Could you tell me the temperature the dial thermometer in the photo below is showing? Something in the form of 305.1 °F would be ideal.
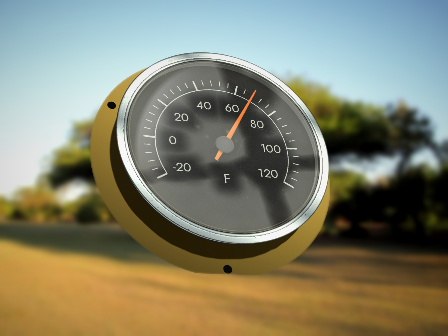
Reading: 68 °F
